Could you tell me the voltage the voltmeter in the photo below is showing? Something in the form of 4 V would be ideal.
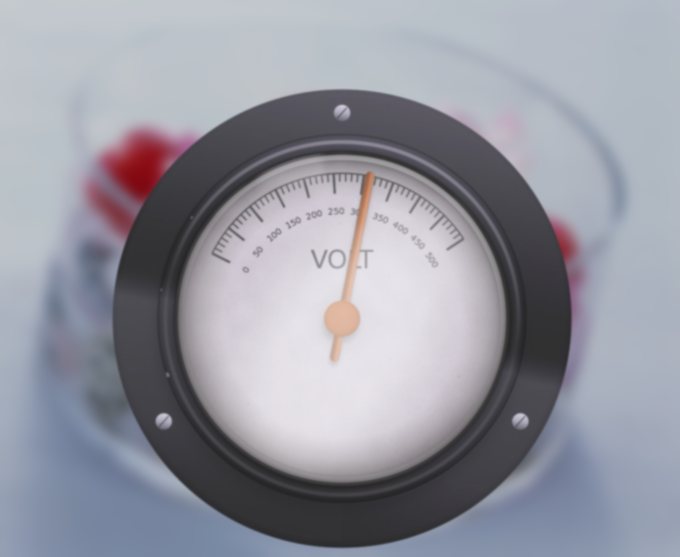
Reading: 310 V
